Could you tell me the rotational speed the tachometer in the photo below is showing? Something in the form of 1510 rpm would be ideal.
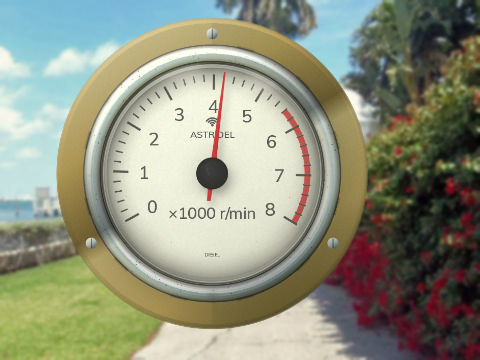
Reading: 4200 rpm
